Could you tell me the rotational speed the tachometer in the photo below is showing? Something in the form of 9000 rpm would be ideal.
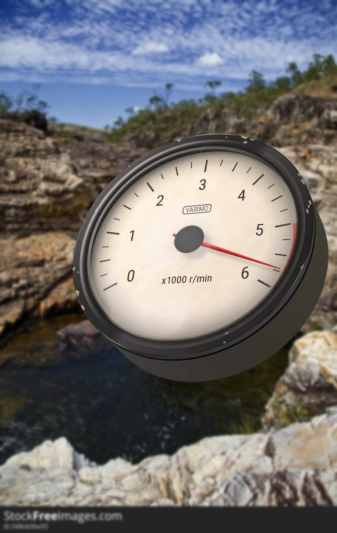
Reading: 5750 rpm
